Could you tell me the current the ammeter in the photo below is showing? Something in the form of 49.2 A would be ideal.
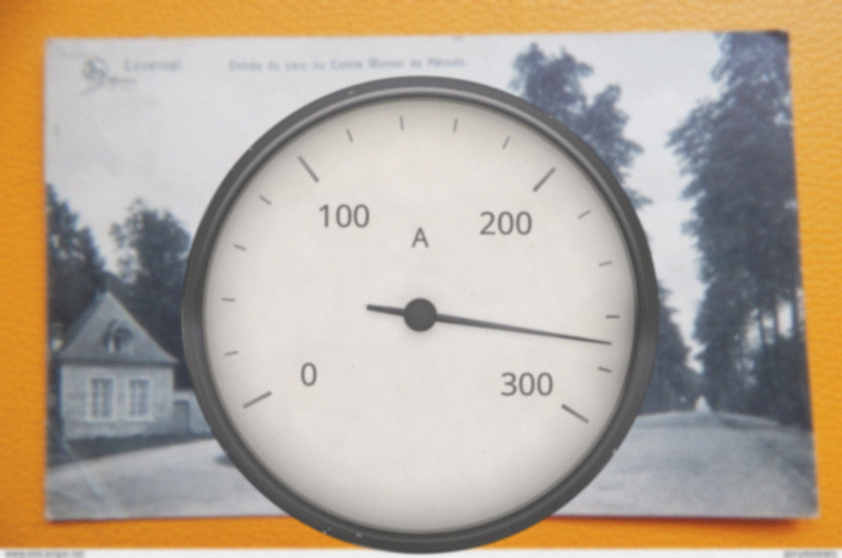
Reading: 270 A
